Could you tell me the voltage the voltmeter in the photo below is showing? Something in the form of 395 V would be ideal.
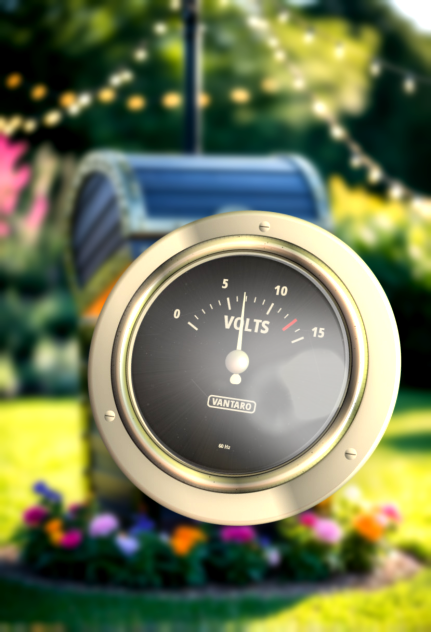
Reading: 7 V
